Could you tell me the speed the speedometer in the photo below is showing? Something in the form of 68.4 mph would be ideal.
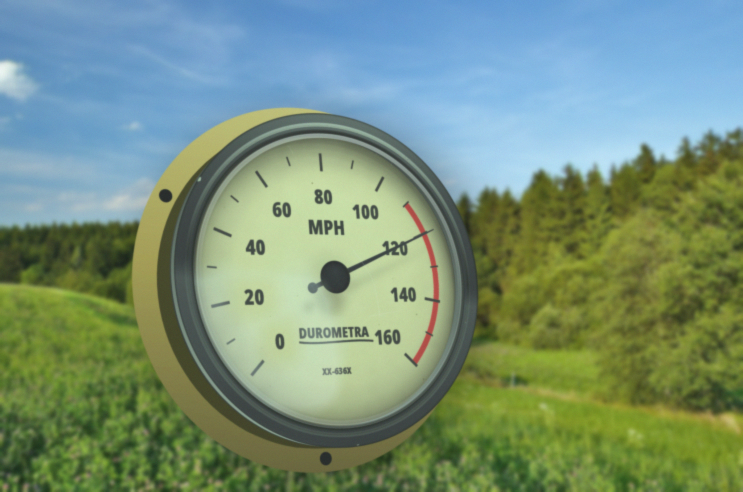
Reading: 120 mph
